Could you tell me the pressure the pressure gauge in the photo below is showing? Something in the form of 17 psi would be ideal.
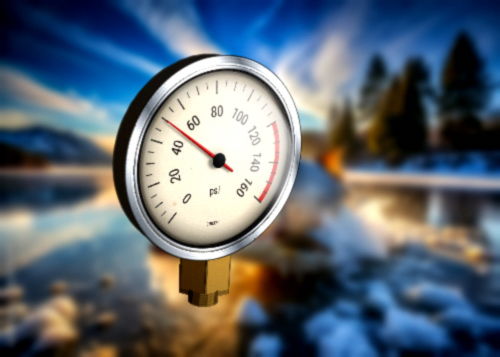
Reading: 50 psi
